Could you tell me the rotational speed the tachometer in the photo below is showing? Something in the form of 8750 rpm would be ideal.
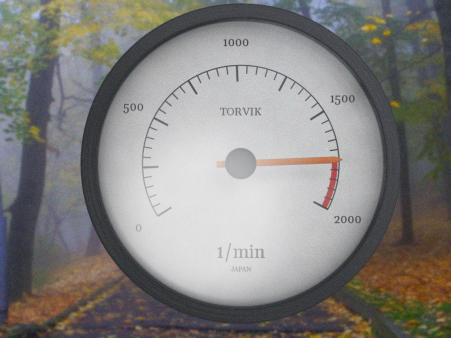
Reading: 1750 rpm
